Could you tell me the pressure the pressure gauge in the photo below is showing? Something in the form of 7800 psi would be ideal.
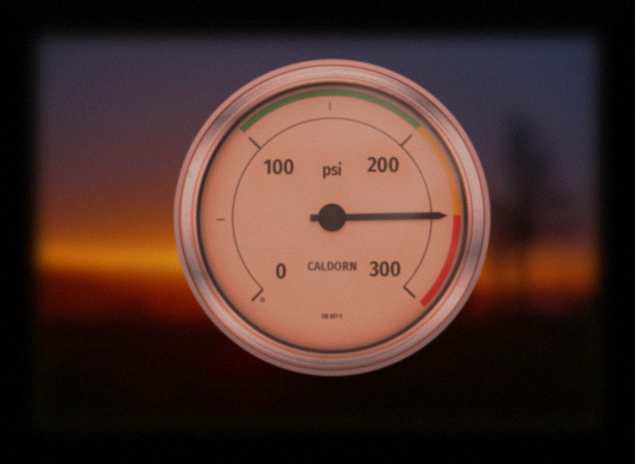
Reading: 250 psi
